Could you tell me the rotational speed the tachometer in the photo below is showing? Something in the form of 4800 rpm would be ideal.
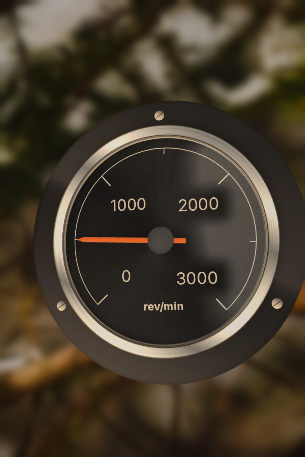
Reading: 500 rpm
